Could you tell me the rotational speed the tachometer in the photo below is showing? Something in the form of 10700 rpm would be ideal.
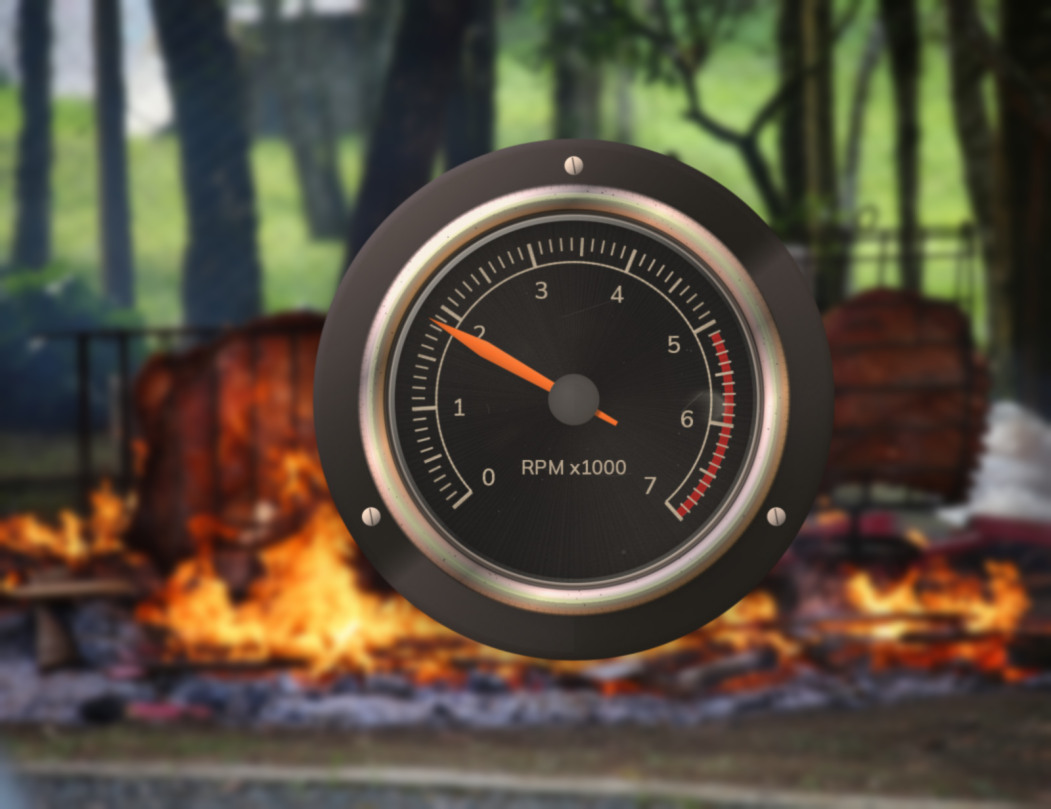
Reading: 1850 rpm
